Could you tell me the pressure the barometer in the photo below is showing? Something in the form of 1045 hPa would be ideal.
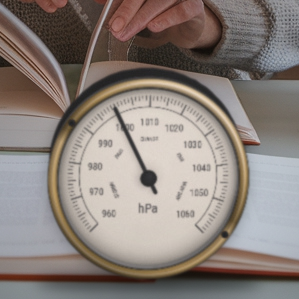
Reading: 1000 hPa
